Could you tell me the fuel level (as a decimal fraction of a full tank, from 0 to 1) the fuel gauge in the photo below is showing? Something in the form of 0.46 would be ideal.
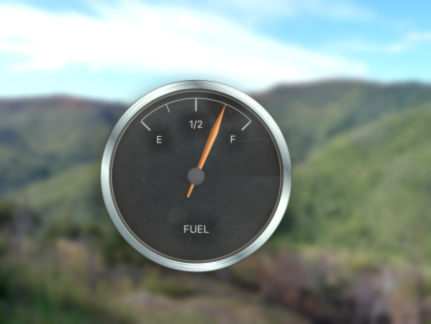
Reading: 0.75
